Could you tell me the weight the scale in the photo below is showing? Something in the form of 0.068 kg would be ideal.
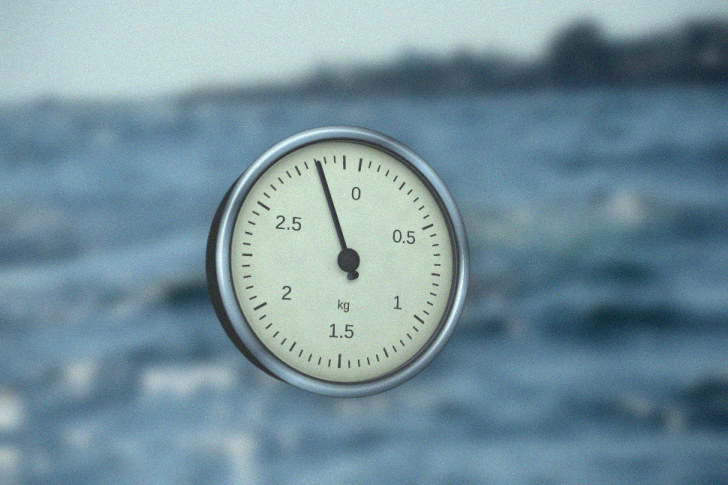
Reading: 2.85 kg
